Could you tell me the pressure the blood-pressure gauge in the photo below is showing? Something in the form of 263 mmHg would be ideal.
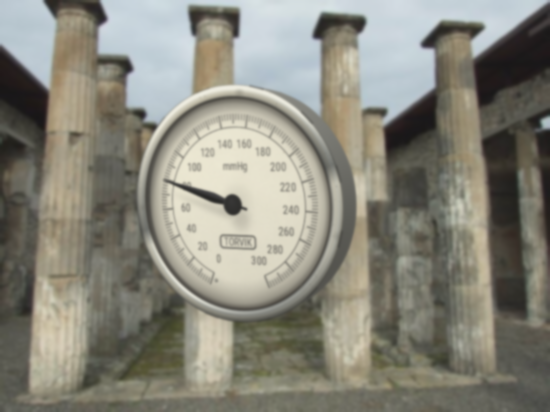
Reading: 80 mmHg
